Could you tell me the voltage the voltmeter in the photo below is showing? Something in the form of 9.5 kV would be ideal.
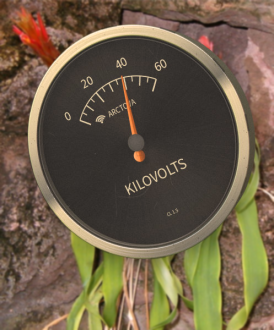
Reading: 40 kV
